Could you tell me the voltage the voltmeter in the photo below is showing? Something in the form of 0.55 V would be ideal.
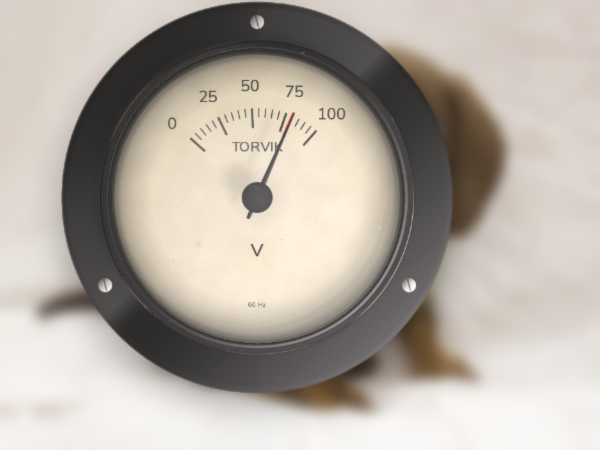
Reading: 80 V
